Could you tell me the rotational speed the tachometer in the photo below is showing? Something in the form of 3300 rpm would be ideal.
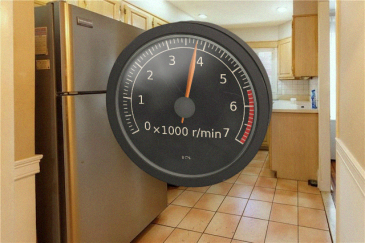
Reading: 3800 rpm
